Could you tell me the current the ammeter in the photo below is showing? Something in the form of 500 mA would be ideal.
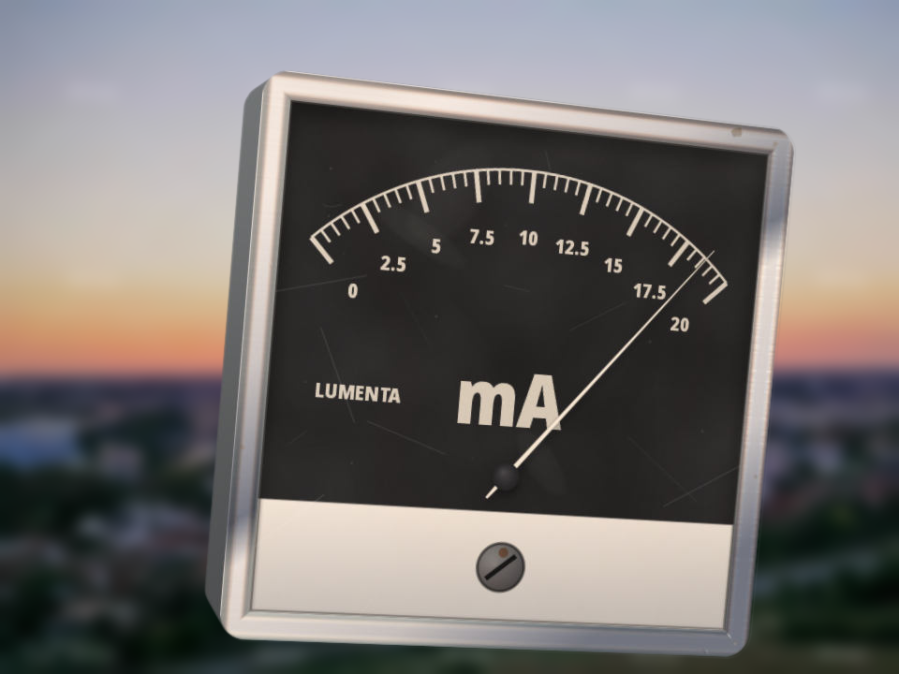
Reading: 18.5 mA
